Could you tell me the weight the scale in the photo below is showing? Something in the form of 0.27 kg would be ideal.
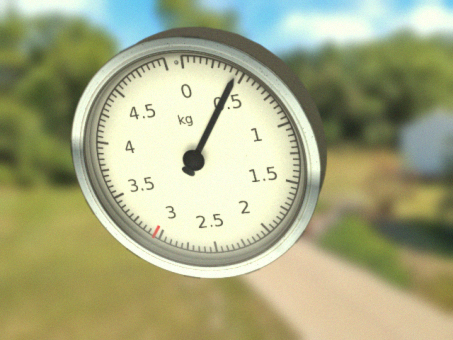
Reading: 0.45 kg
